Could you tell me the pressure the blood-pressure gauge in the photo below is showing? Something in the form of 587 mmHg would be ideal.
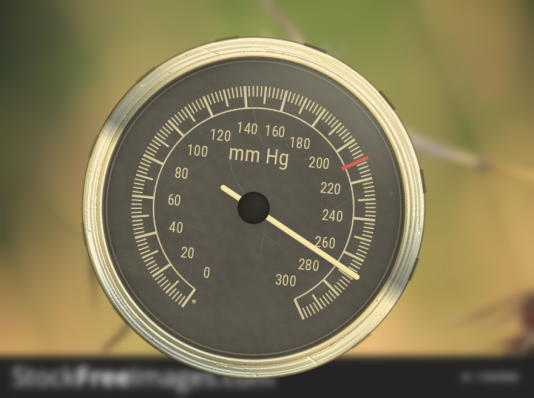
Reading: 268 mmHg
